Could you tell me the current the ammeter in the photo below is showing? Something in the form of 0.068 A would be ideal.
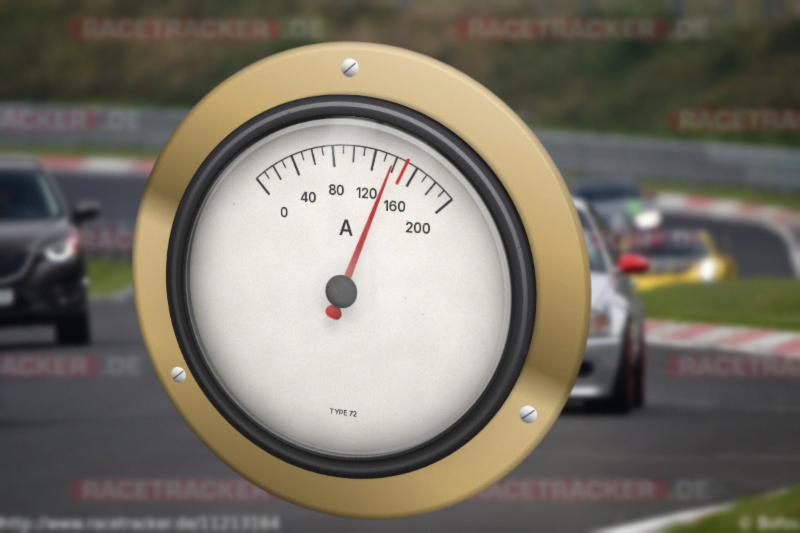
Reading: 140 A
